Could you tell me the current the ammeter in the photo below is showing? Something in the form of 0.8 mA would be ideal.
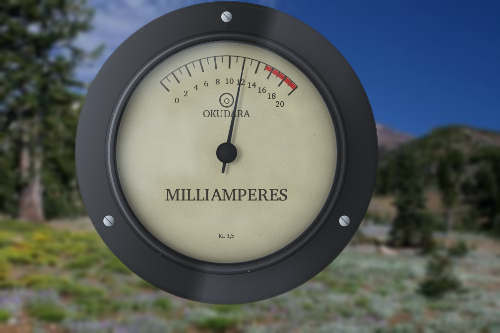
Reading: 12 mA
